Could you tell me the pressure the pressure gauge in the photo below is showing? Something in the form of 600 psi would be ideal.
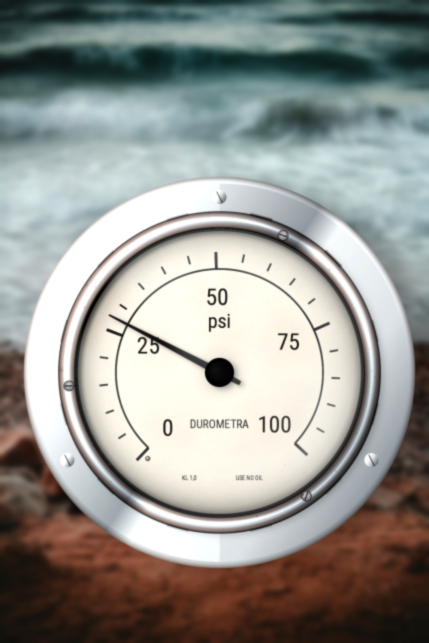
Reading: 27.5 psi
